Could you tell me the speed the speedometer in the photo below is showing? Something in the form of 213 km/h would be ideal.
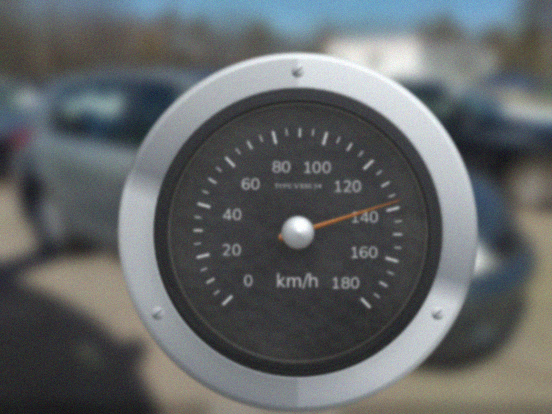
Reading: 137.5 km/h
